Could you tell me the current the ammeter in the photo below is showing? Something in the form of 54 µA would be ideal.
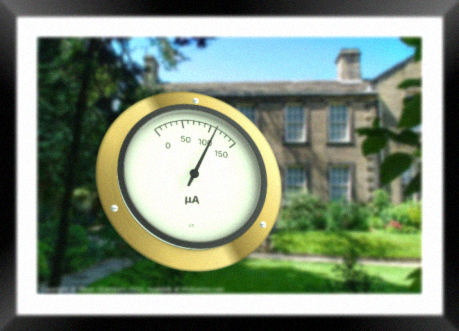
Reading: 110 µA
